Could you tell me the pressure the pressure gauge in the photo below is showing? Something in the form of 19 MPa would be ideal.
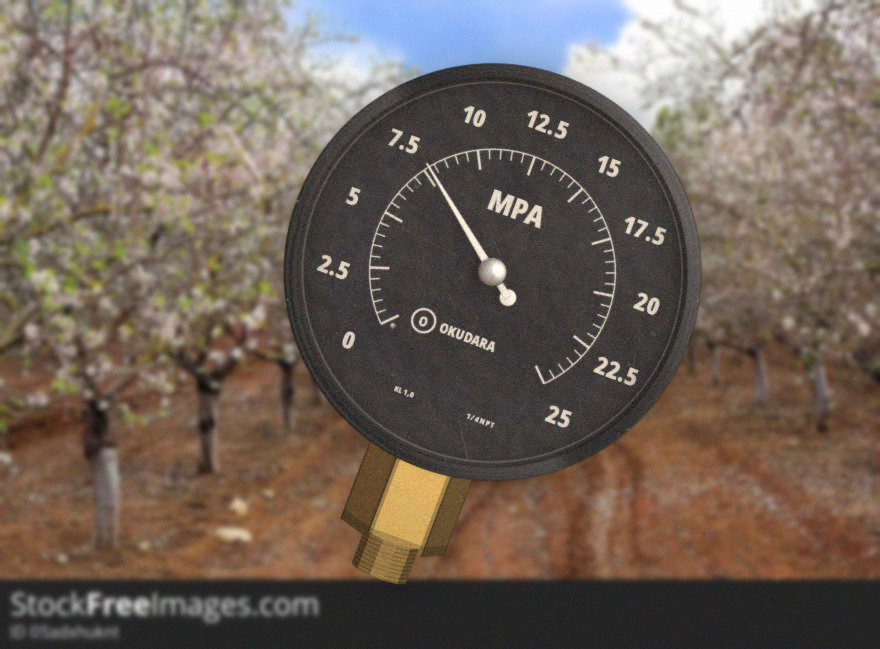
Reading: 7.75 MPa
